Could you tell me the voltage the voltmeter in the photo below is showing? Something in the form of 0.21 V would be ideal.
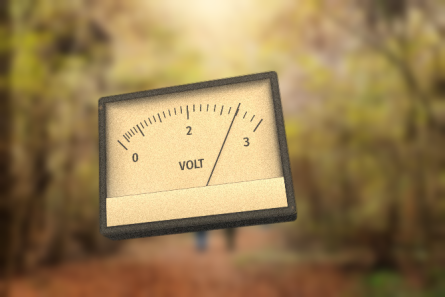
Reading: 2.7 V
